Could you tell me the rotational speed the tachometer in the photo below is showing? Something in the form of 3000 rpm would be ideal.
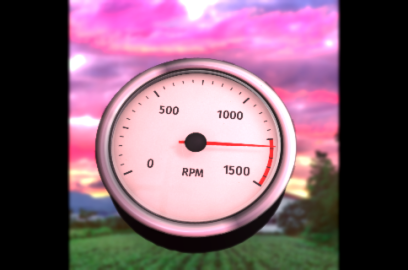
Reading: 1300 rpm
